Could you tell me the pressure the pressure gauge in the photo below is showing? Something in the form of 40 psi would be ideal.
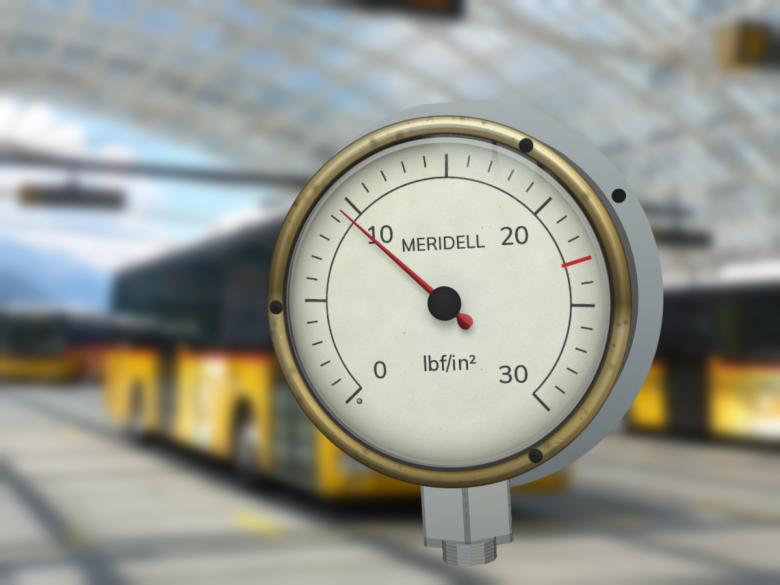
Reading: 9.5 psi
